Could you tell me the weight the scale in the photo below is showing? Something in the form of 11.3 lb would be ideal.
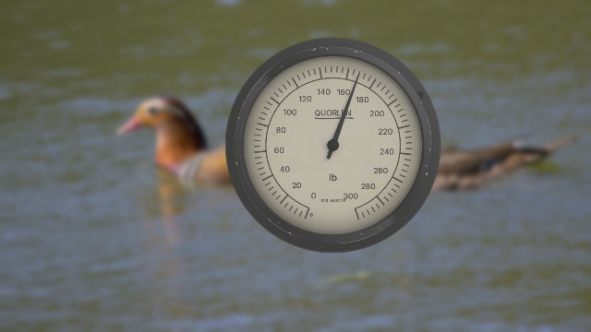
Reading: 168 lb
